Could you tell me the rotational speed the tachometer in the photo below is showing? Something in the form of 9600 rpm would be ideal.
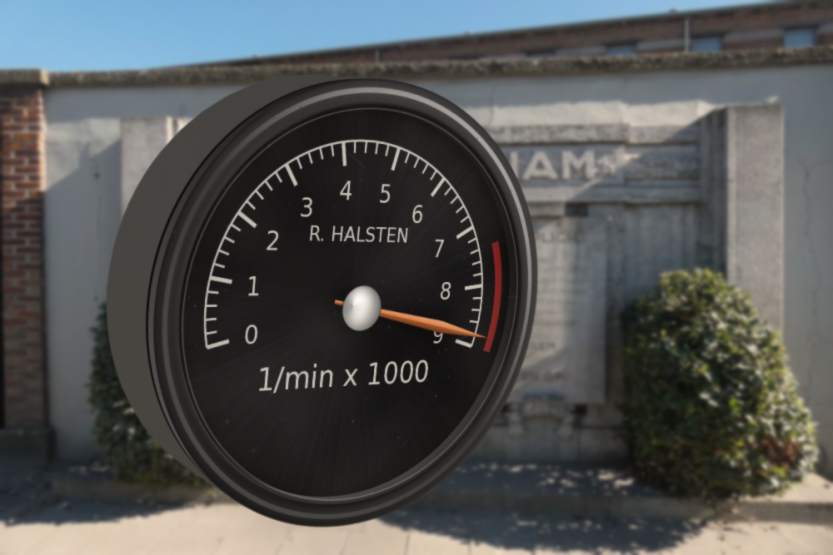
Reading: 8800 rpm
